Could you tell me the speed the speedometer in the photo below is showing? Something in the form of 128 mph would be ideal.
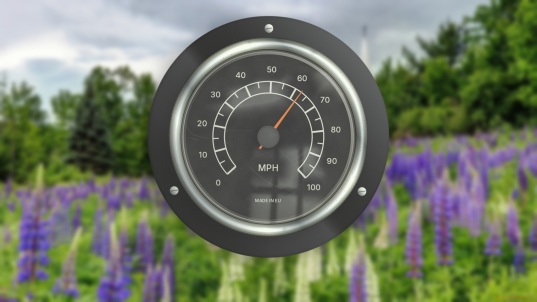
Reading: 62.5 mph
